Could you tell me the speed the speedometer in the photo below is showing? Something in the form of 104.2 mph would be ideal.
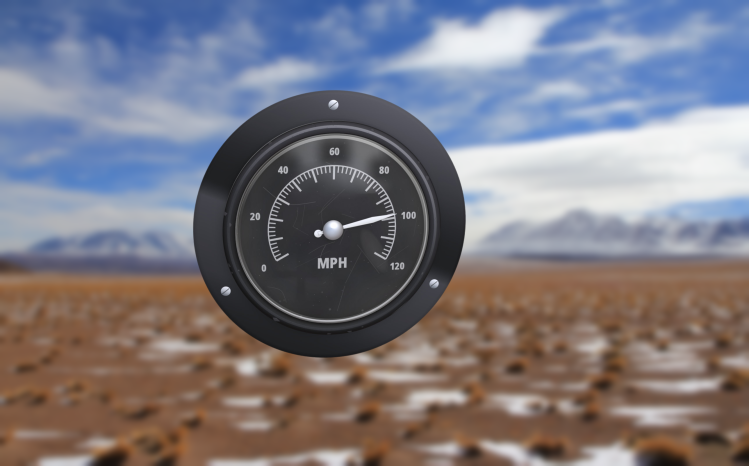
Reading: 98 mph
